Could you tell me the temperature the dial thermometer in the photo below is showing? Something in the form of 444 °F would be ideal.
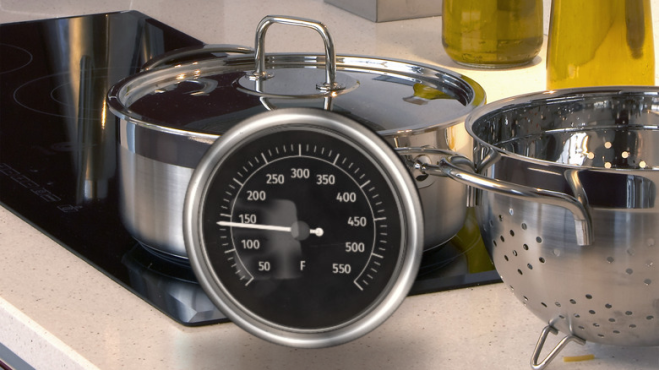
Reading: 140 °F
